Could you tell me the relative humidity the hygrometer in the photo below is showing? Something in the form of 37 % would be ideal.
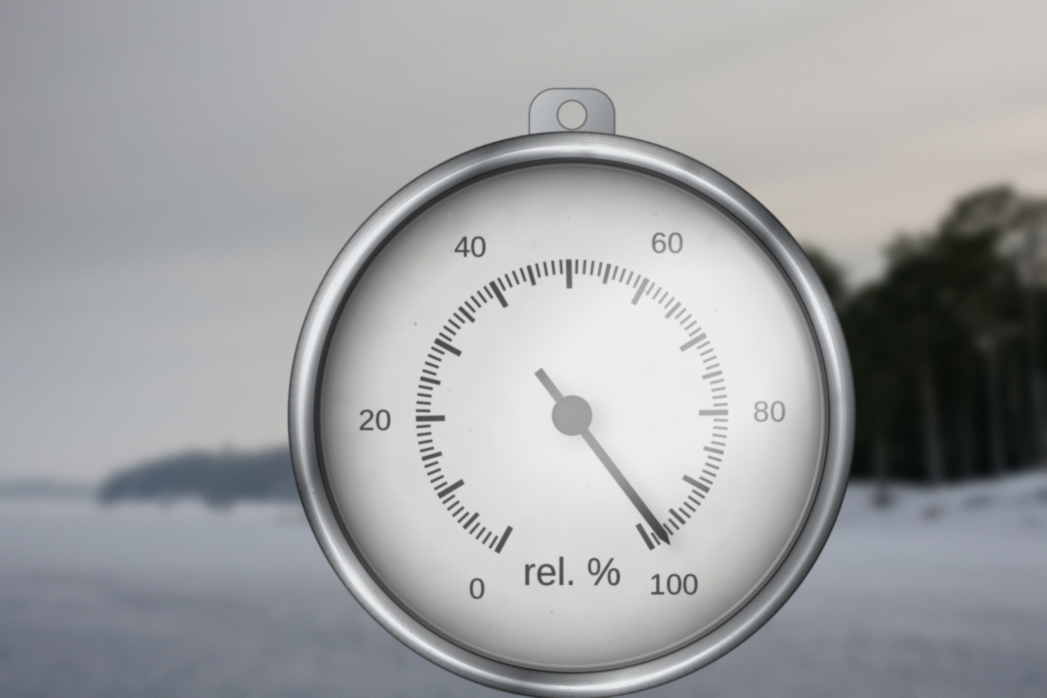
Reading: 98 %
